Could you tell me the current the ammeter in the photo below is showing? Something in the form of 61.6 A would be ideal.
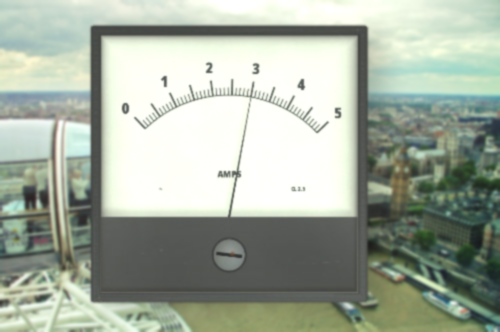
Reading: 3 A
